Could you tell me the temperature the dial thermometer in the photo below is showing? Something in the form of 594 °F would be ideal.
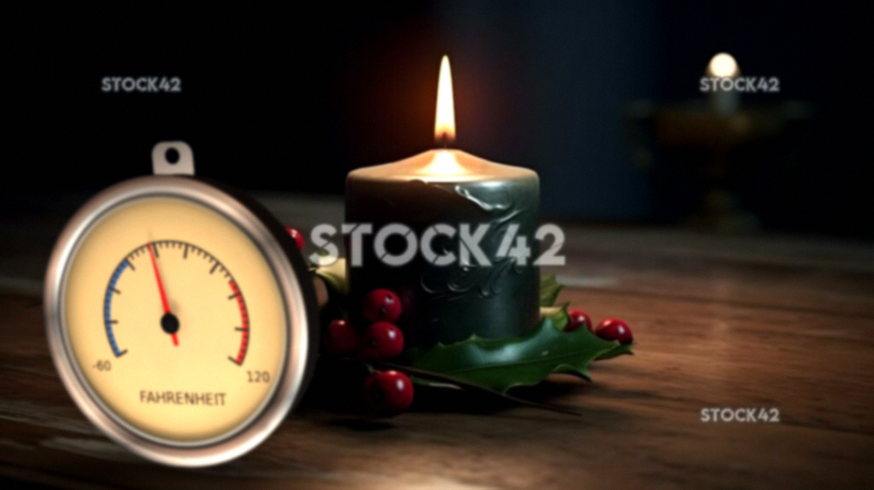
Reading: 20 °F
